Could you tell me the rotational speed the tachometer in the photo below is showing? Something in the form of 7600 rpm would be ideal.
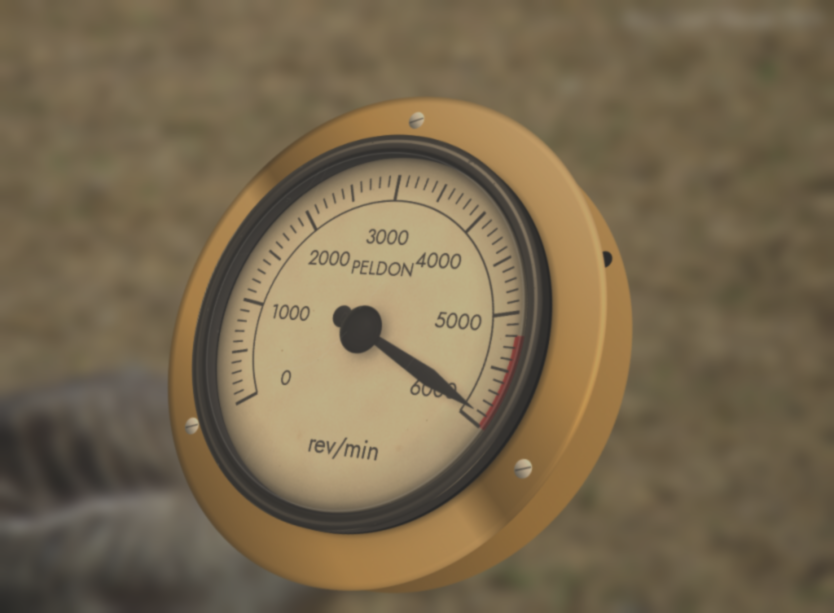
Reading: 5900 rpm
